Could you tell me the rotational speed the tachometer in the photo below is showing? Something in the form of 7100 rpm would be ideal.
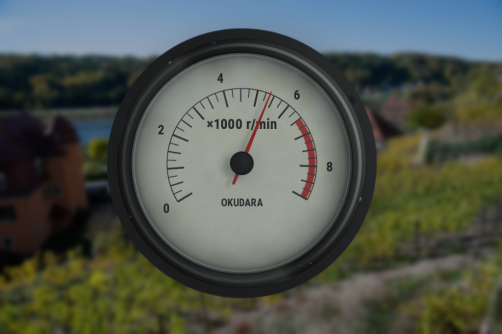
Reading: 5375 rpm
